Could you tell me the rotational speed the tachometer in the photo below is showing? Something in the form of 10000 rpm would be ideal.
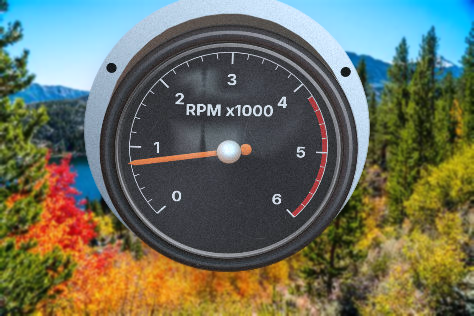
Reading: 800 rpm
